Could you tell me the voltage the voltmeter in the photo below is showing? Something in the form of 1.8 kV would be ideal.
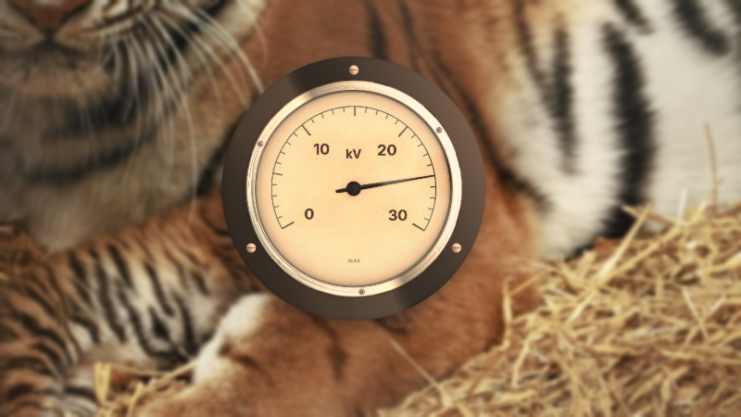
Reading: 25 kV
